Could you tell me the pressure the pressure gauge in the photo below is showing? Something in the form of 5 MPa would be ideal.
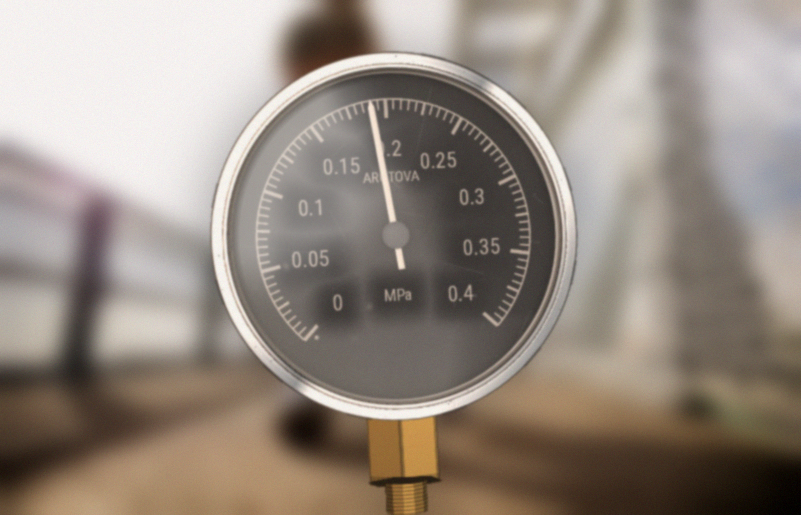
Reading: 0.19 MPa
